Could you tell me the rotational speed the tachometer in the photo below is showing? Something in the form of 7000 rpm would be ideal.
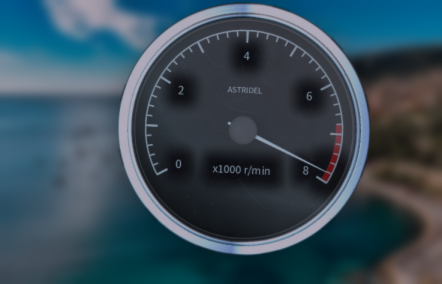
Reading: 7800 rpm
